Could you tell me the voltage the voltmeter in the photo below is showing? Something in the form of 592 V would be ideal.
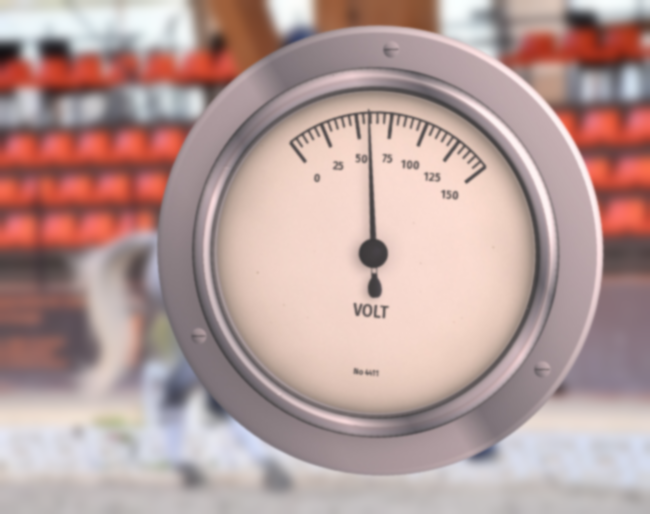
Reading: 60 V
